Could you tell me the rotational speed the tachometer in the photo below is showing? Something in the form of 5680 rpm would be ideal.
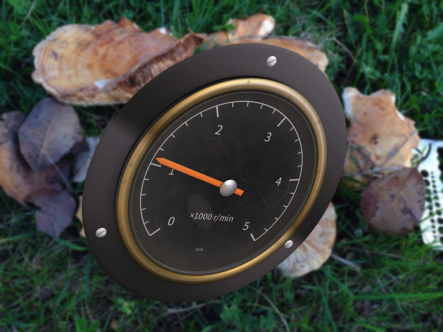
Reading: 1100 rpm
